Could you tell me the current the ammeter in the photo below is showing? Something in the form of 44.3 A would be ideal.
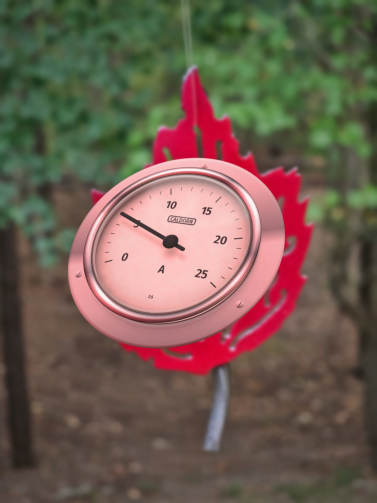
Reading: 5 A
